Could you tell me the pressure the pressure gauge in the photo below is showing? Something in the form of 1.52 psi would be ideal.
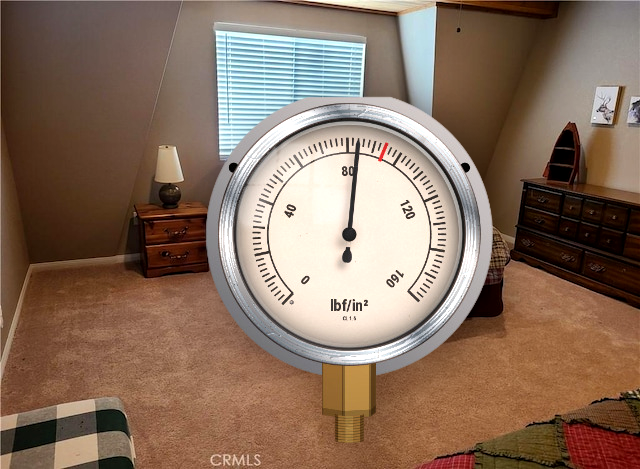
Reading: 84 psi
